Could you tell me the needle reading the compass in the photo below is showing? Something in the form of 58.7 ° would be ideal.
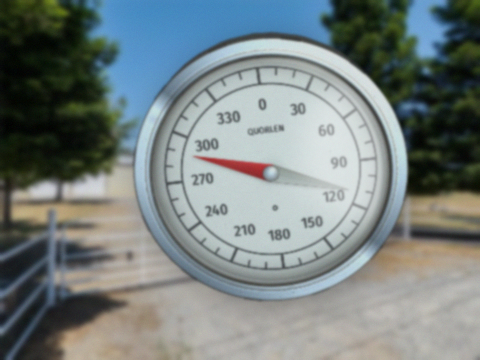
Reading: 290 °
